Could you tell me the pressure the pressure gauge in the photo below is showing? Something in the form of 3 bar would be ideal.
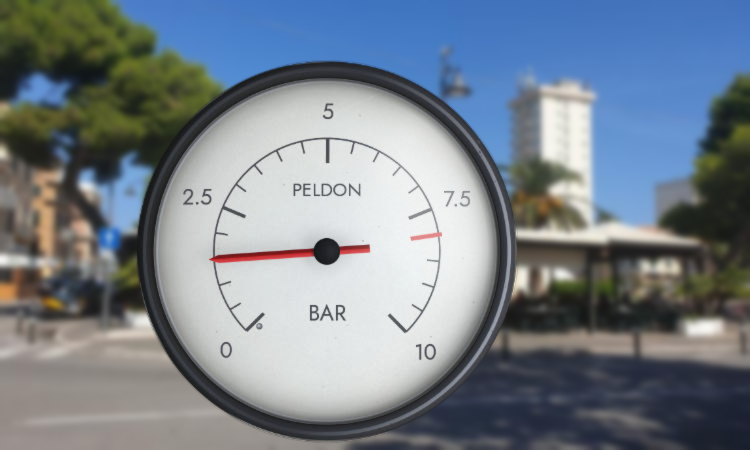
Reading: 1.5 bar
